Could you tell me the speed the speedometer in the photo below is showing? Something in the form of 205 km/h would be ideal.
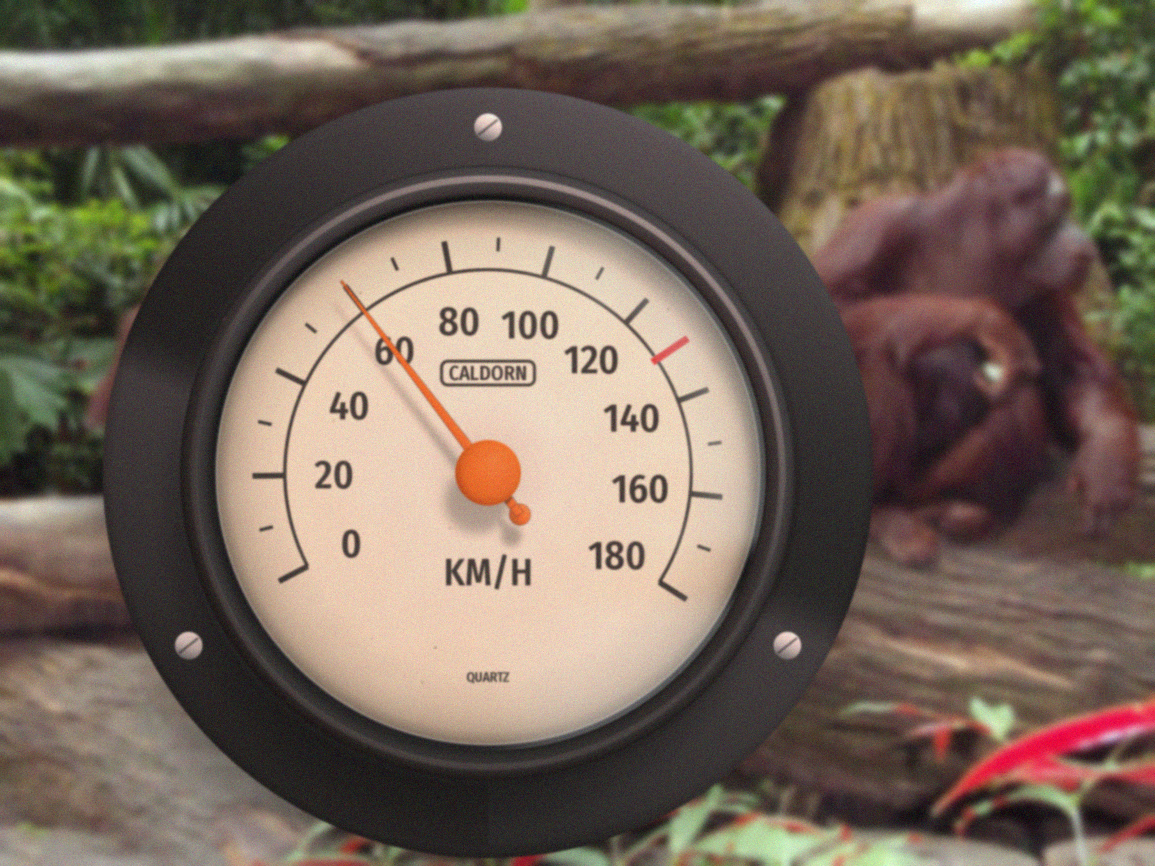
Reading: 60 km/h
